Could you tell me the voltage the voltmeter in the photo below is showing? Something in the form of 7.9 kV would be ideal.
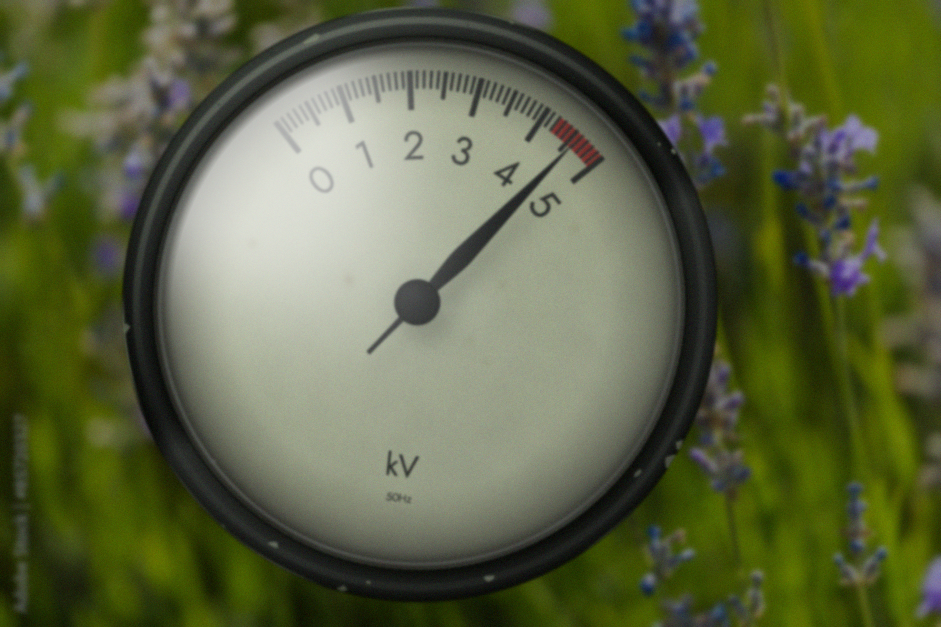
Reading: 4.6 kV
